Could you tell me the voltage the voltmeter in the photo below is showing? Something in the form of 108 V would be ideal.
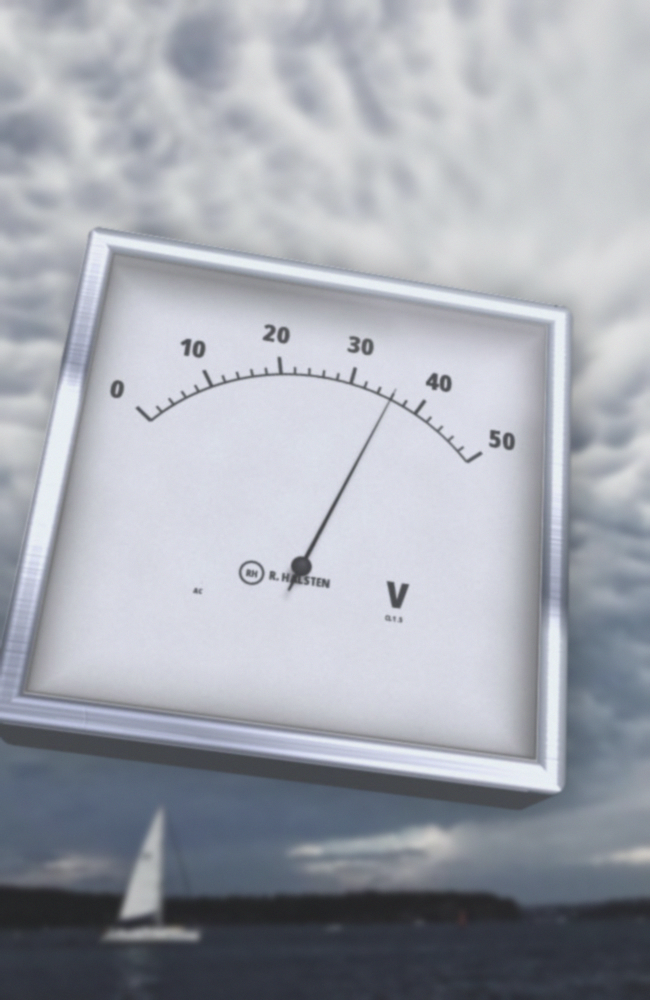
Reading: 36 V
